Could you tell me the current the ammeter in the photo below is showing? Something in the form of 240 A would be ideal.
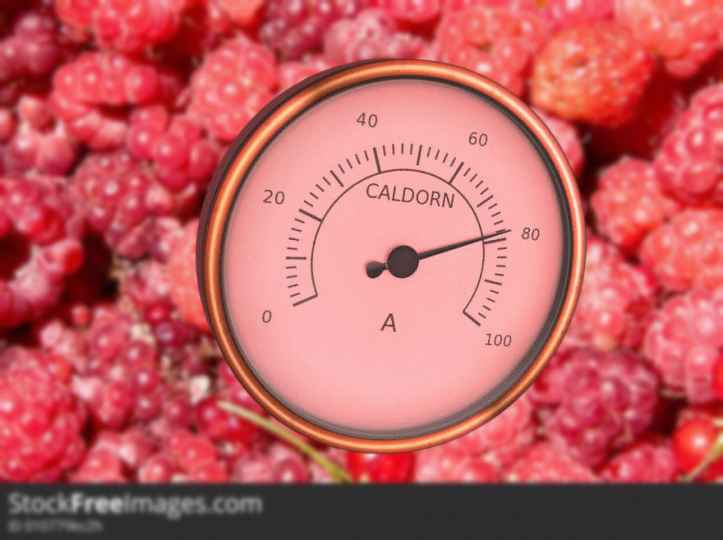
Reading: 78 A
